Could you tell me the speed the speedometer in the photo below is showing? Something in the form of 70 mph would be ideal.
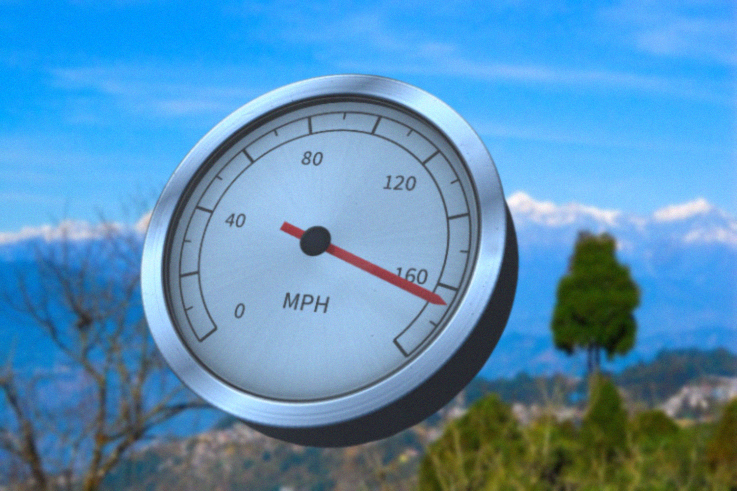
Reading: 165 mph
